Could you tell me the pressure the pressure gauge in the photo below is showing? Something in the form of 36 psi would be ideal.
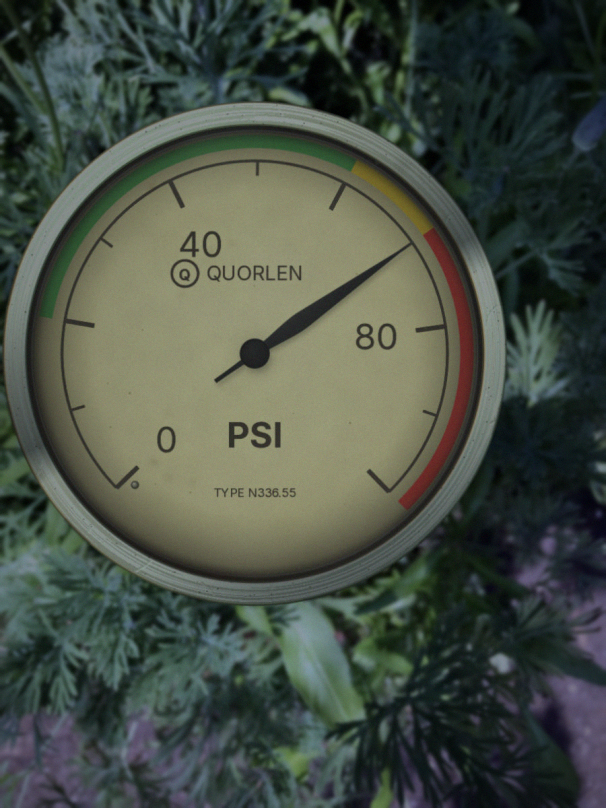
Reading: 70 psi
